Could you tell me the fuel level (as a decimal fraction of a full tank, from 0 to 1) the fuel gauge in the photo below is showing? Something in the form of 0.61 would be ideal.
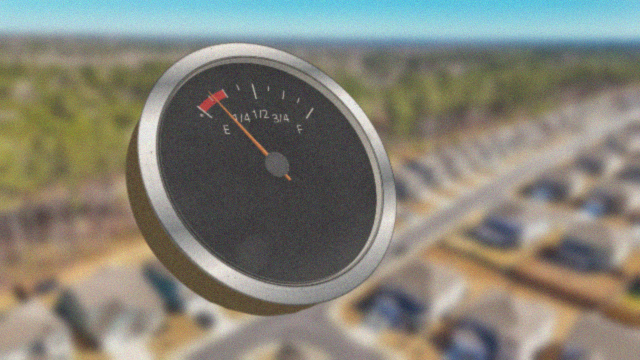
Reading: 0.125
